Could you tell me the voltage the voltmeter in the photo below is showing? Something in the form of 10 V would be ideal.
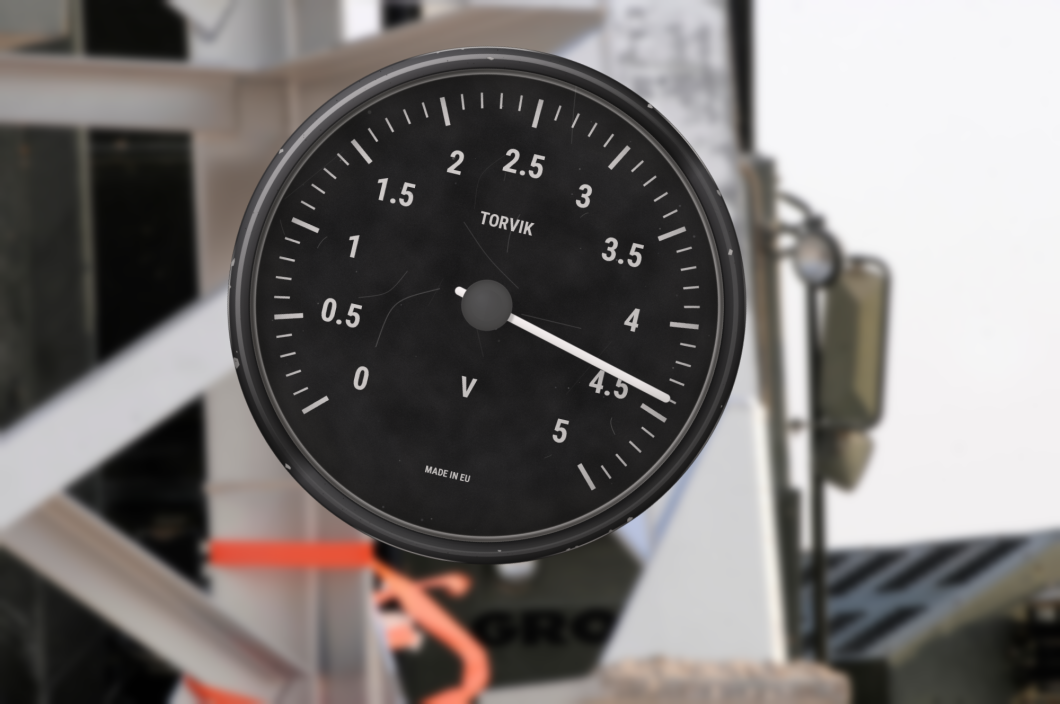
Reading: 4.4 V
